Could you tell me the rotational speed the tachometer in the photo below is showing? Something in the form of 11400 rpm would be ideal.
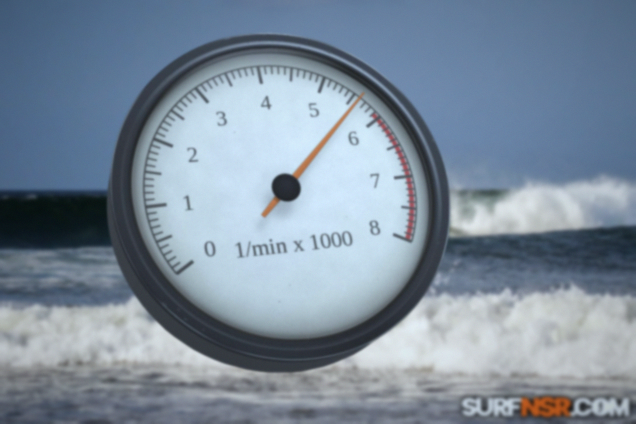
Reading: 5600 rpm
